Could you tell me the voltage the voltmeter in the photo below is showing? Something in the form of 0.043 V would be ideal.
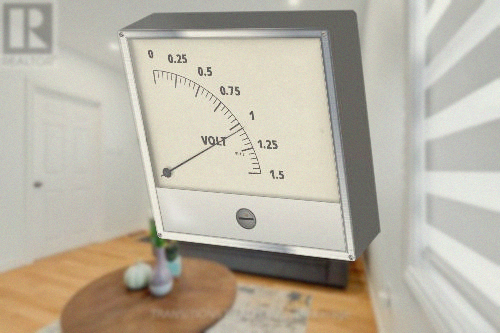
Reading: 1.05 V
